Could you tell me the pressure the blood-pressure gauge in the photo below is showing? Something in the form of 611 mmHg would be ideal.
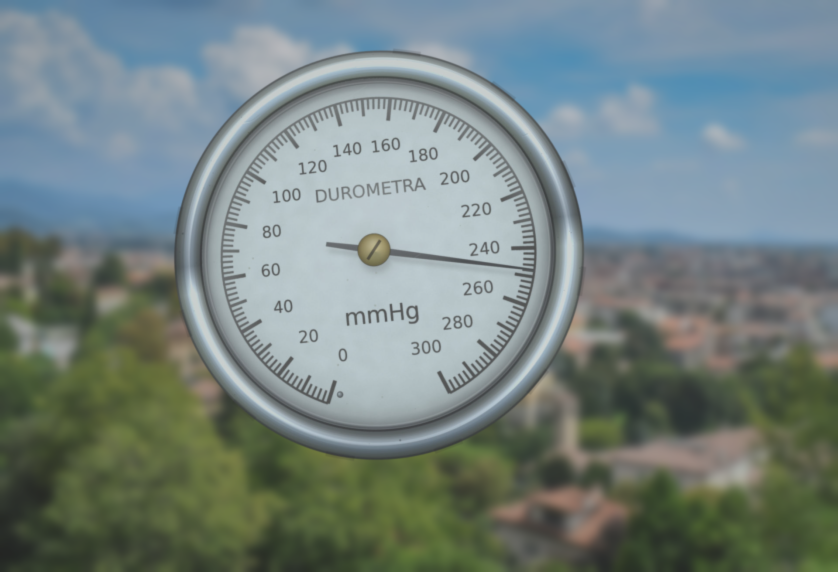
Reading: 248 mmHg
